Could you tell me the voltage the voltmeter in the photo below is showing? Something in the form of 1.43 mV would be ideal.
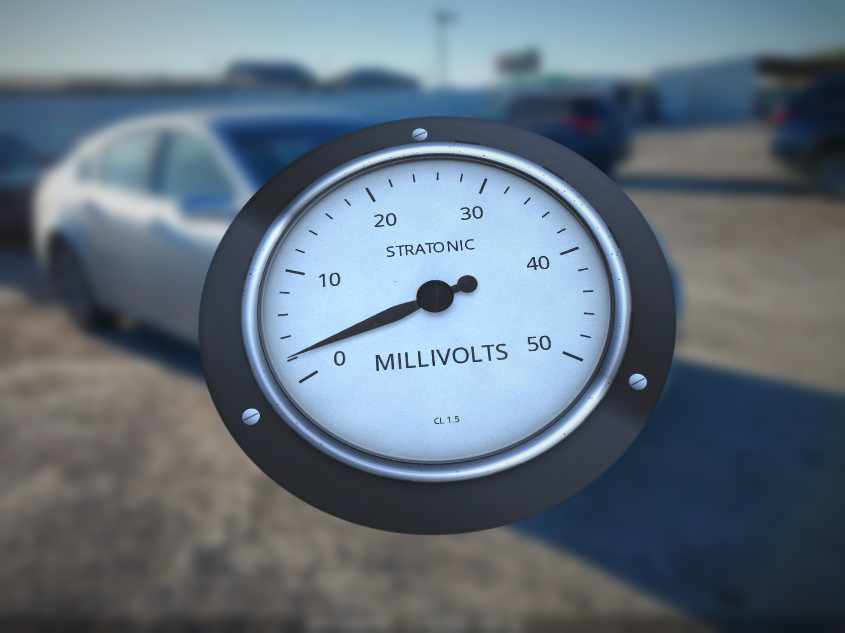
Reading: 2 mV
